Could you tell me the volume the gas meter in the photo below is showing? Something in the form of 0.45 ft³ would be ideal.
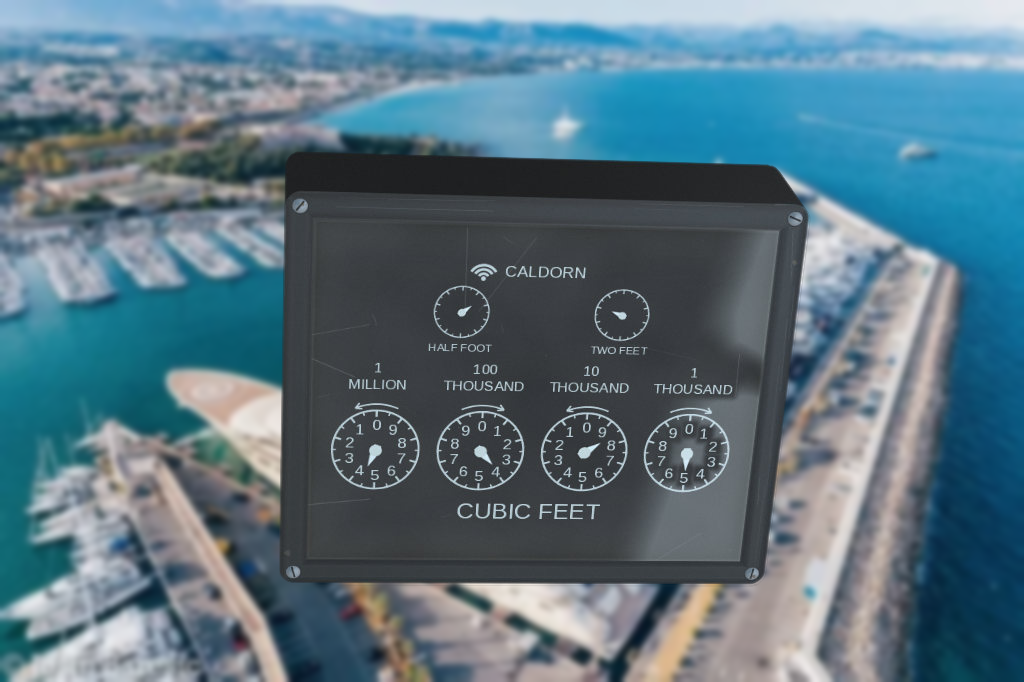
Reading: 438500 ft³
